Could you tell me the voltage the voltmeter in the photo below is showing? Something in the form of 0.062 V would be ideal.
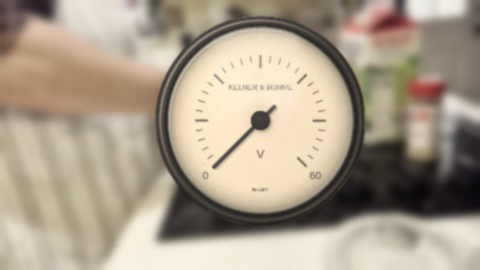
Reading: 0 V
